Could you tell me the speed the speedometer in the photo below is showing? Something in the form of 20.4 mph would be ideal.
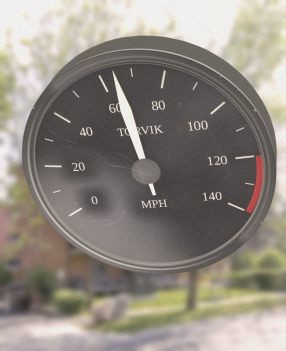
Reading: 65 mph
